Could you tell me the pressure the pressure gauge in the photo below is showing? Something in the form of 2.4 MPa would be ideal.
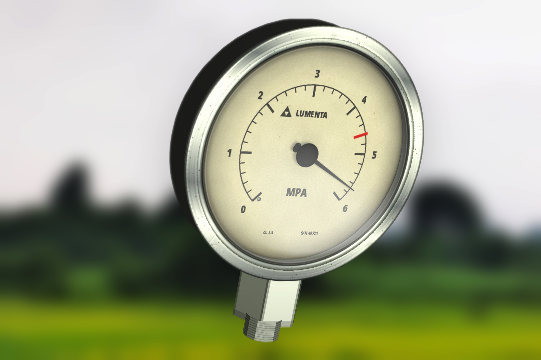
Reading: 5.7 MPa
